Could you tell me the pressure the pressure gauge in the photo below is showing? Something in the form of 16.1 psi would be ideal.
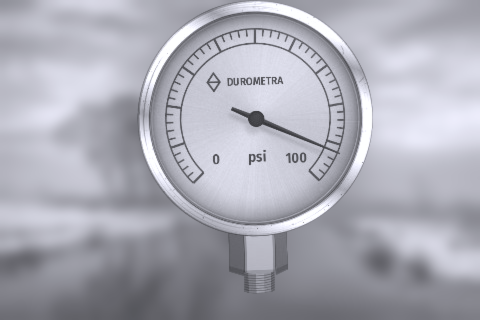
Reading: 92 psi
